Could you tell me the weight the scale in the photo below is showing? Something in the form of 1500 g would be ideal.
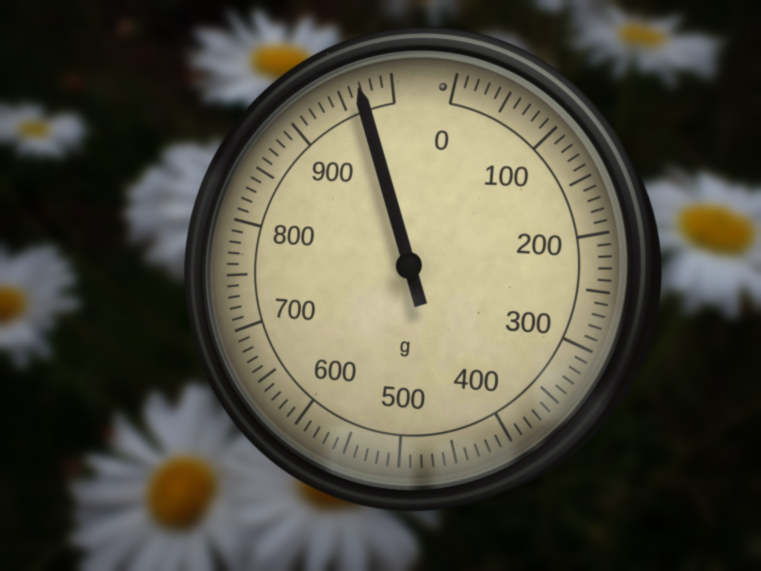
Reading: 970 g
